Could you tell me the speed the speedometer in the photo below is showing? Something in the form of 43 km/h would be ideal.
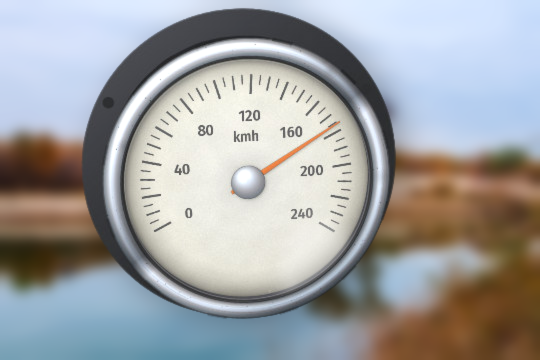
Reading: 175 km/h
